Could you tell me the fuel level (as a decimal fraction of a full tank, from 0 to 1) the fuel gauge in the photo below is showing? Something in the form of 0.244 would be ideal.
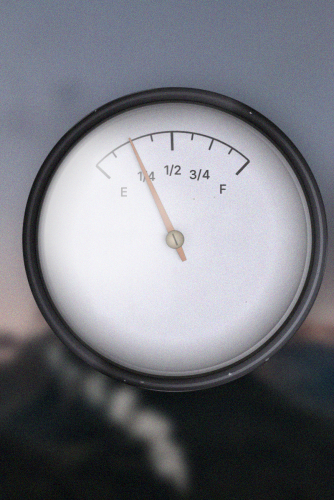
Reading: 0.25
